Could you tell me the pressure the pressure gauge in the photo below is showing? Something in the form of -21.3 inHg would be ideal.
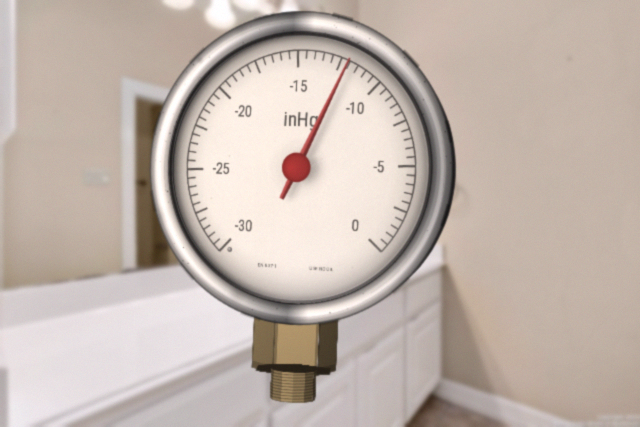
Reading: -12 inHg
